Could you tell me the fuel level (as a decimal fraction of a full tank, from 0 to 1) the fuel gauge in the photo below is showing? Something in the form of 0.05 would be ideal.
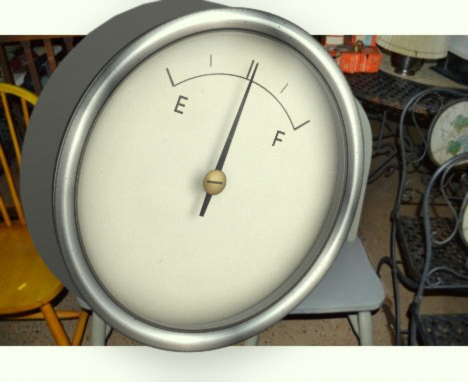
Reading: 0.5
